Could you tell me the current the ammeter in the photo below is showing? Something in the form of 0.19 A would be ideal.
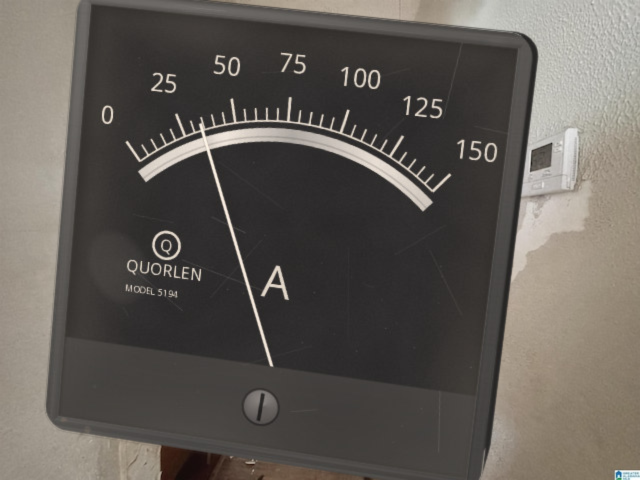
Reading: 35 A
